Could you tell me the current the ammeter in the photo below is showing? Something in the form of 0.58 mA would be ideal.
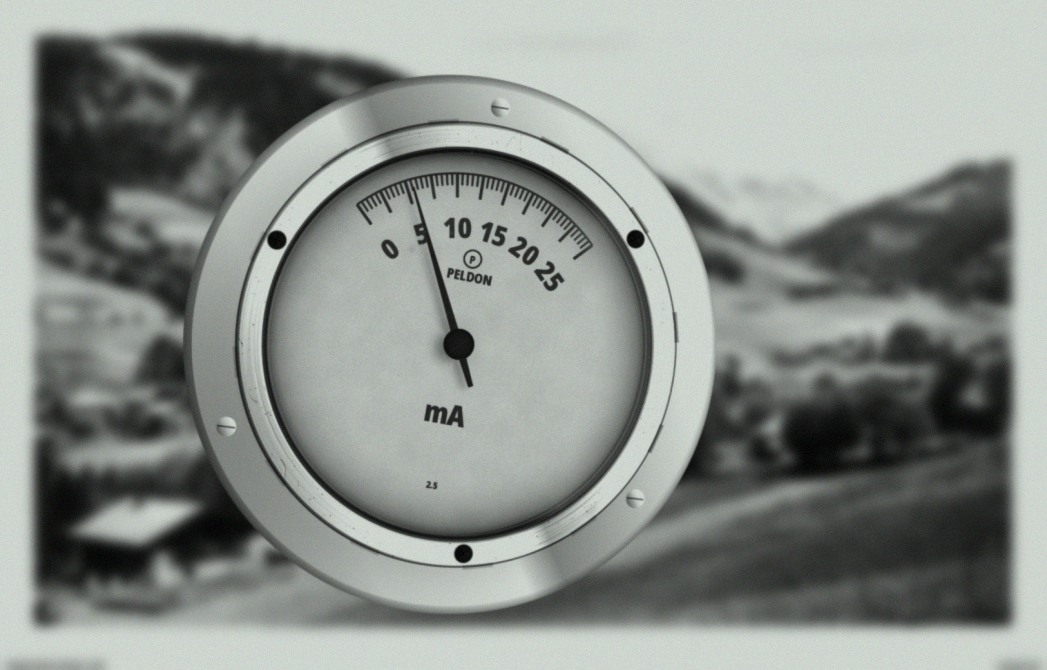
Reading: 5.5 mA
